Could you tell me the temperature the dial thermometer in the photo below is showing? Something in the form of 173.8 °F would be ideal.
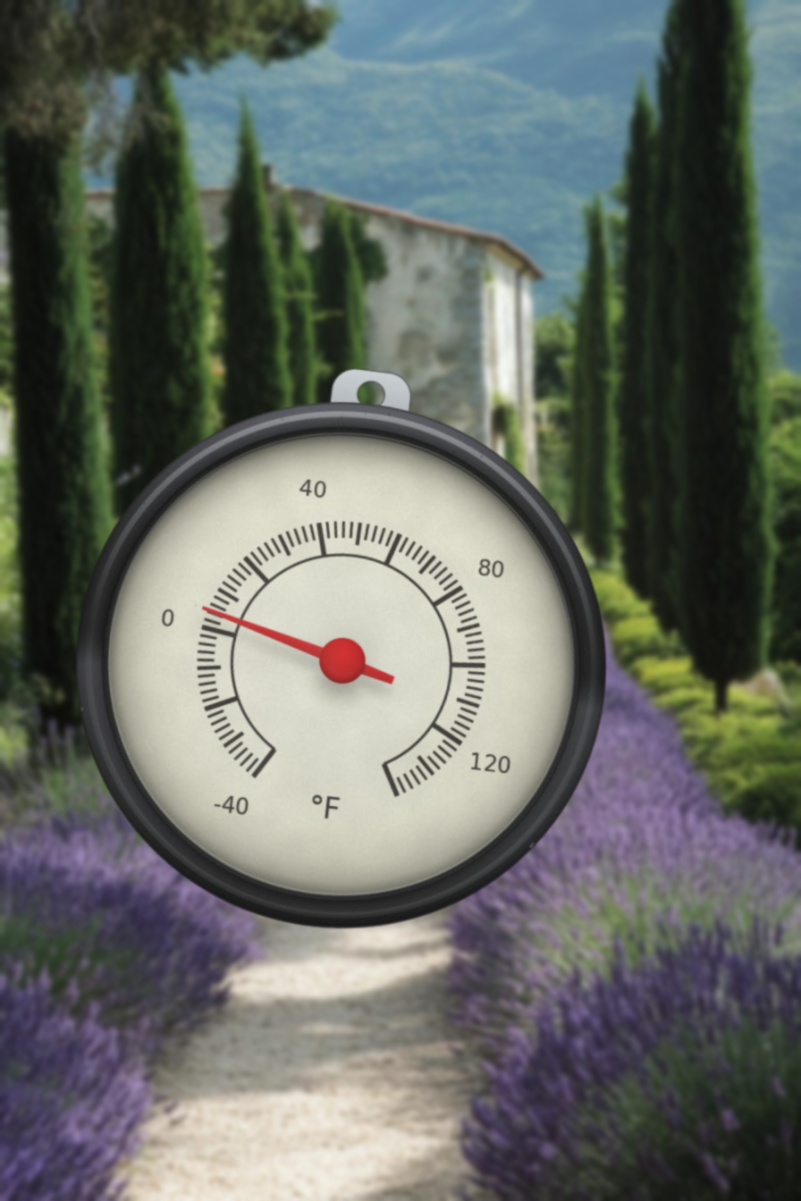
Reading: 4 °F
